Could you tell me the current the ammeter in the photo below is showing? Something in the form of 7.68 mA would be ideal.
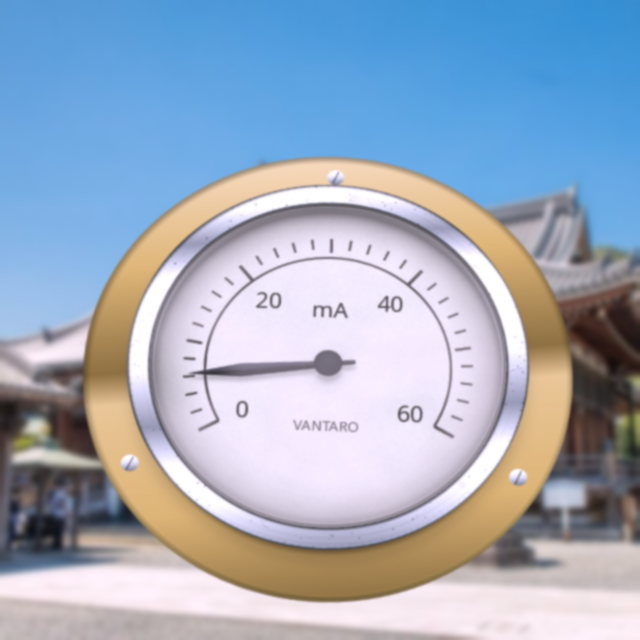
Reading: 6 mA
